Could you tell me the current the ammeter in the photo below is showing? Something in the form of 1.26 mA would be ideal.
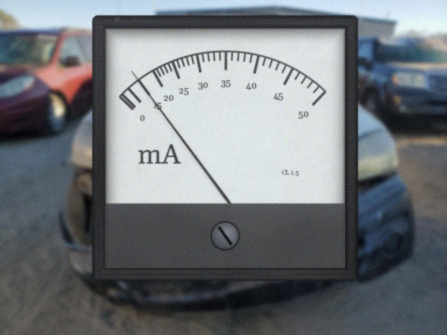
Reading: 15 mA
